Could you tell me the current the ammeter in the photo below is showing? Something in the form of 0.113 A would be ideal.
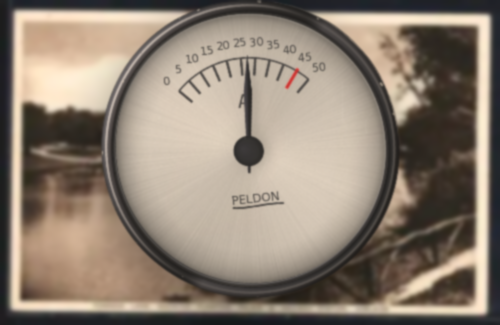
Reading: 27.5 A
